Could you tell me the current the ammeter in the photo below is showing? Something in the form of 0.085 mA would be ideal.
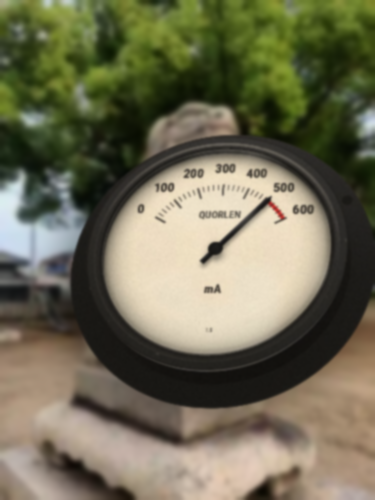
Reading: 500 mA
